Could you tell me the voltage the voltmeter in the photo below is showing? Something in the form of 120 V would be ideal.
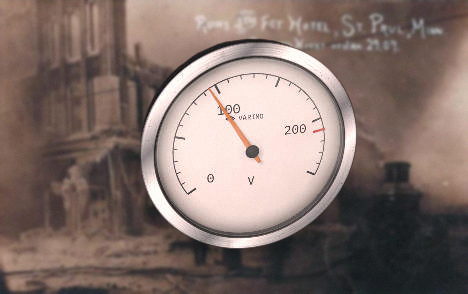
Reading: 95 V
